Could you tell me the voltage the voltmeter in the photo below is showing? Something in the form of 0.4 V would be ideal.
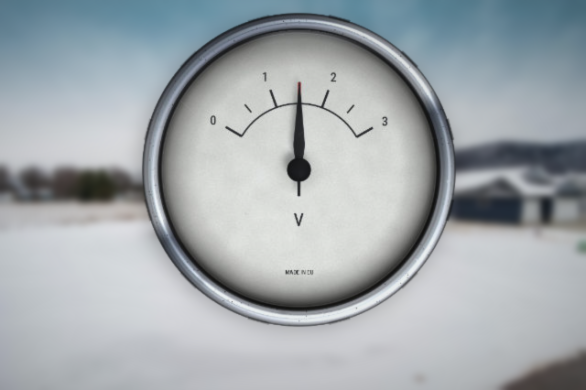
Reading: 1.5 V
